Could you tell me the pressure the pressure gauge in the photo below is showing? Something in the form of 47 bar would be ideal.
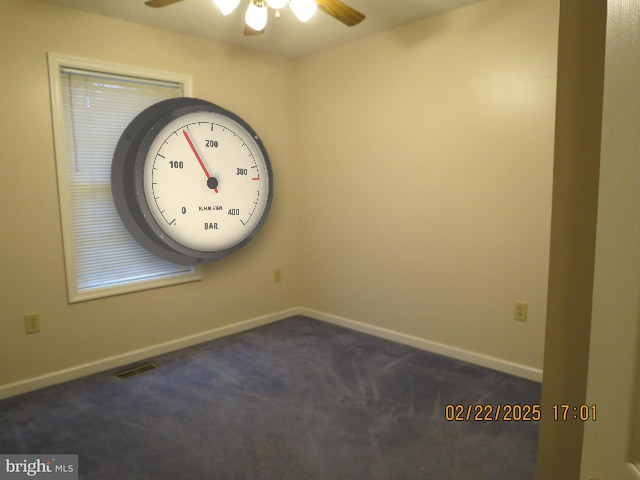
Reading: 150 bar
